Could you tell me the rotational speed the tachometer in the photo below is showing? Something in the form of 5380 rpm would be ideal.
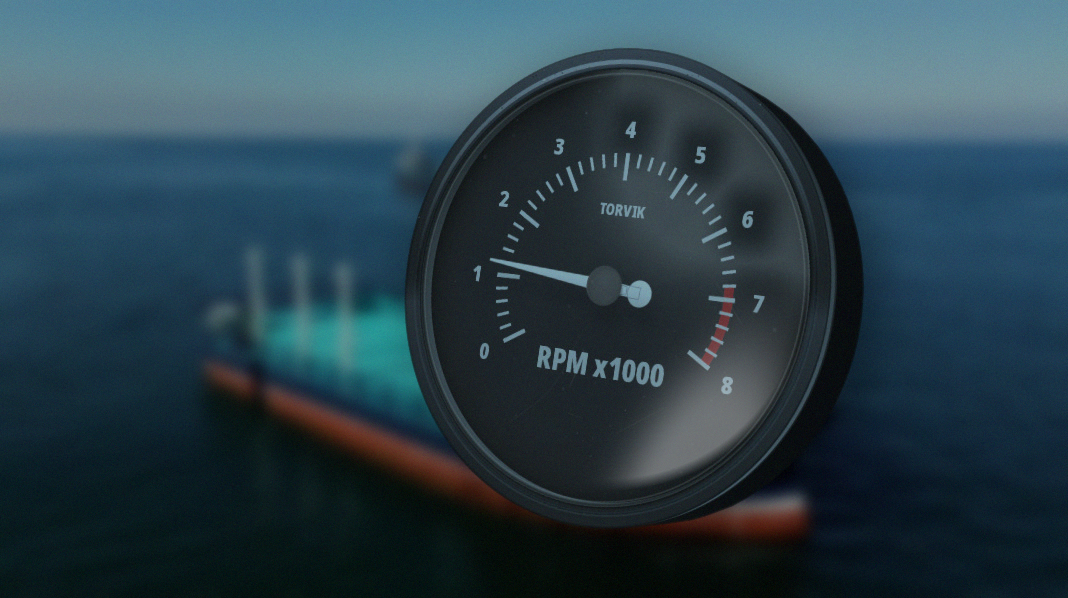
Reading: 1200 rpm
